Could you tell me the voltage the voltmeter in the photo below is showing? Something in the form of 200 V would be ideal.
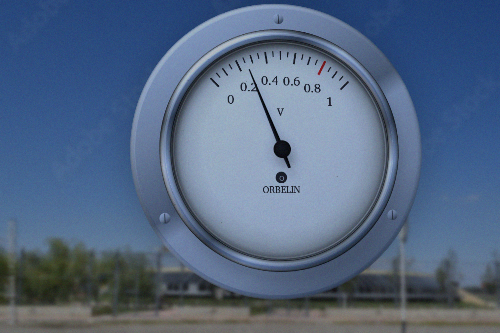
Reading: 0.25 V
